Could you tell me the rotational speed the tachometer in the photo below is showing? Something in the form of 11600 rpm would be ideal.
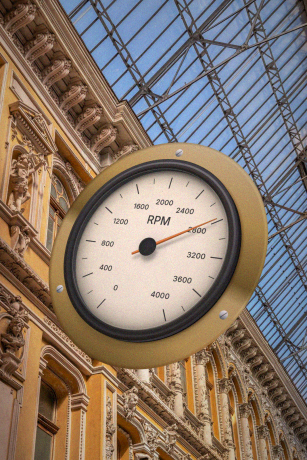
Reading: 2800 rpm
